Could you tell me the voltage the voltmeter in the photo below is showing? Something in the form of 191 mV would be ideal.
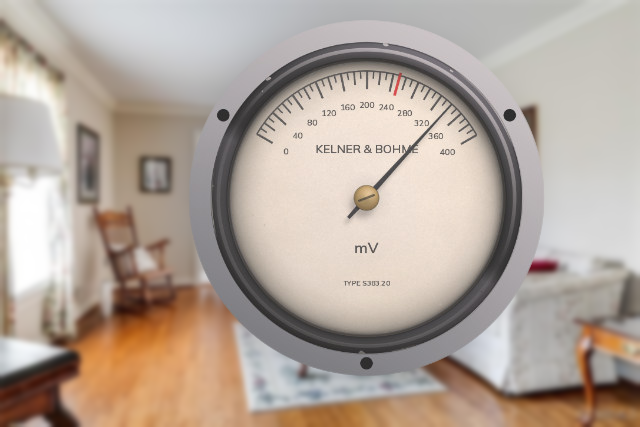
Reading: 340 mV
